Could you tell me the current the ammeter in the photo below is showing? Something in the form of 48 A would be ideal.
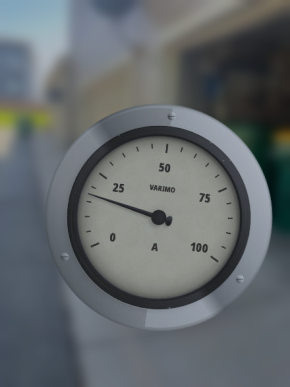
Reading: 17.5 A
